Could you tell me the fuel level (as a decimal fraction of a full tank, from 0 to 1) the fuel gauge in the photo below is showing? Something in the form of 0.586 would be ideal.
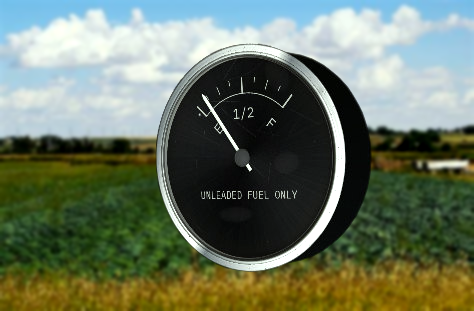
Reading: 0.125
